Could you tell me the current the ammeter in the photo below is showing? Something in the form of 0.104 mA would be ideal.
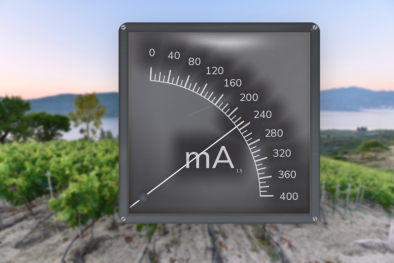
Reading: 230 mA
